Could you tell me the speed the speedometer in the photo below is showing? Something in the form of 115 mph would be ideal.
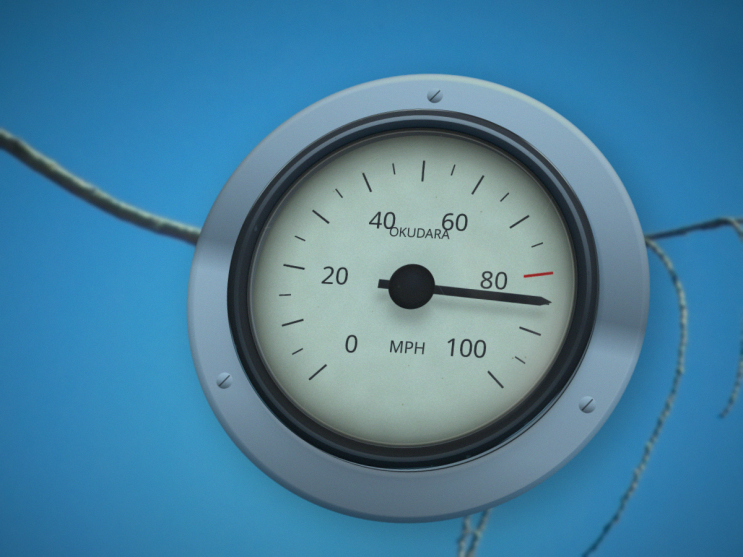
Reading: 85 mph
